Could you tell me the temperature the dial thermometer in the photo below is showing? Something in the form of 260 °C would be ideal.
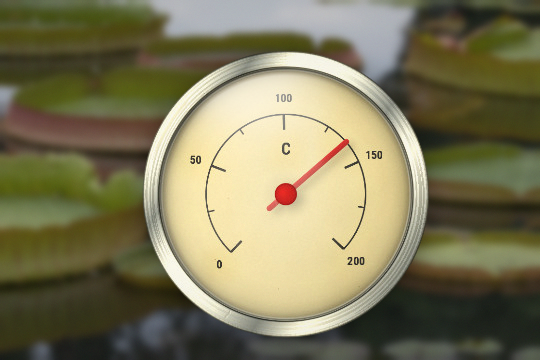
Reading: 137.5 °C
